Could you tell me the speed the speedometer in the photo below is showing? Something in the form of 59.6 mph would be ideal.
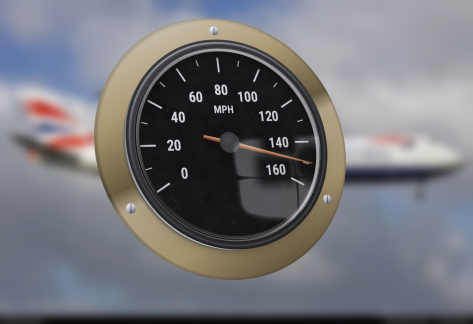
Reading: 150 mph
